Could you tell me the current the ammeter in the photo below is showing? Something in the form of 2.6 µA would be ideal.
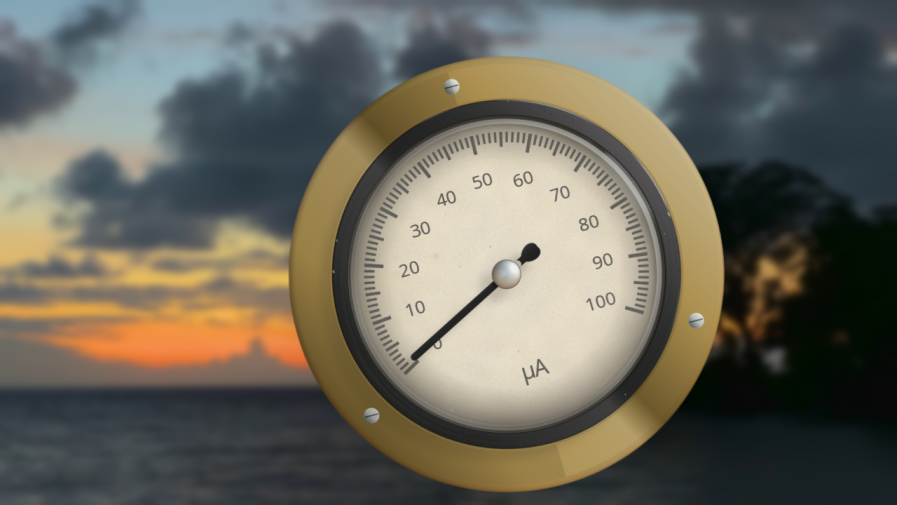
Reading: 1 µA
